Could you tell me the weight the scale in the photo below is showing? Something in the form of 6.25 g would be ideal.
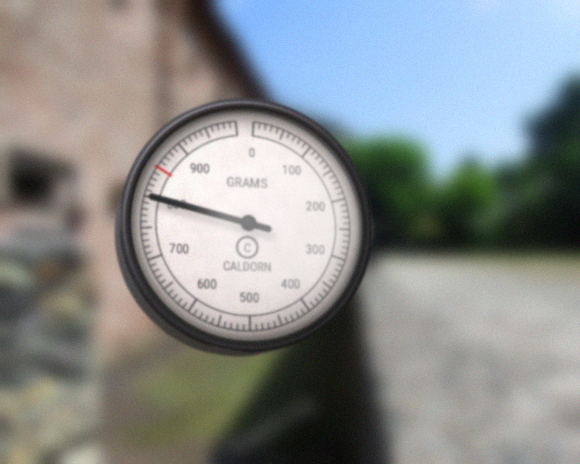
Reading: 800 g
